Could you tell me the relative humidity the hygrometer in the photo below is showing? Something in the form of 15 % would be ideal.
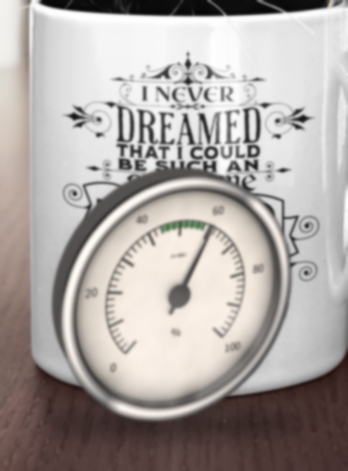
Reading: 60 %
